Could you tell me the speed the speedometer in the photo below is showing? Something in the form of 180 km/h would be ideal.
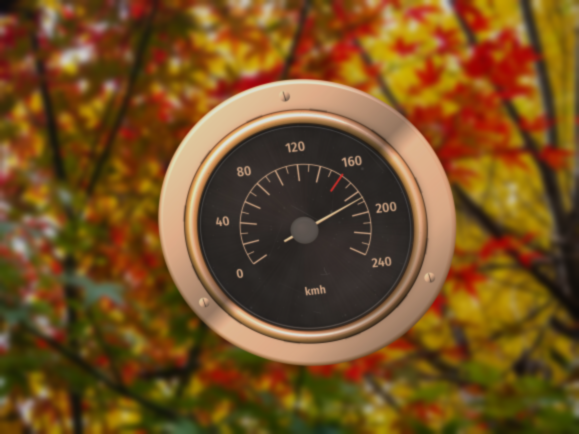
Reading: 185 km/h
